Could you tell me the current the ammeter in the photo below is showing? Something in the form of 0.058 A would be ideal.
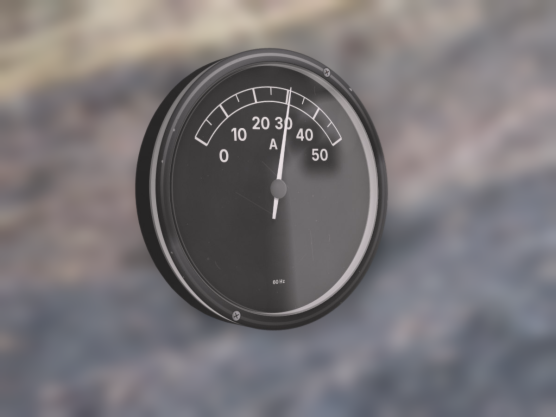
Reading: 30 A
